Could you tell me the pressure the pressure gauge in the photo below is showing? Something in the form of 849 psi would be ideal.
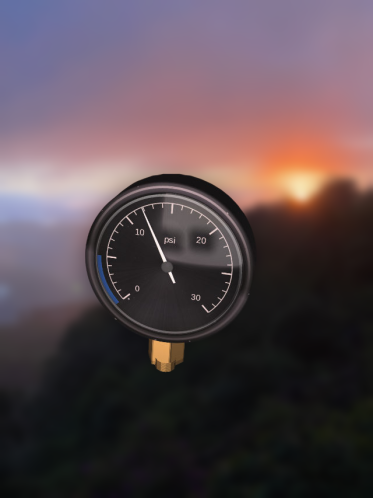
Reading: 12 psi
